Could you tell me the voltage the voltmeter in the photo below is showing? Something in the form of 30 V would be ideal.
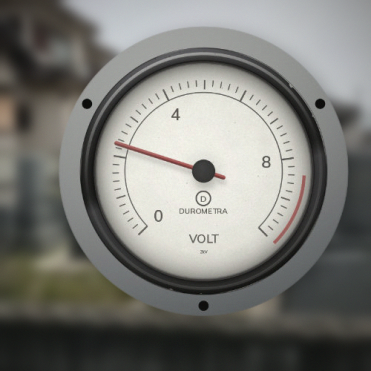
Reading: 2.3 V
